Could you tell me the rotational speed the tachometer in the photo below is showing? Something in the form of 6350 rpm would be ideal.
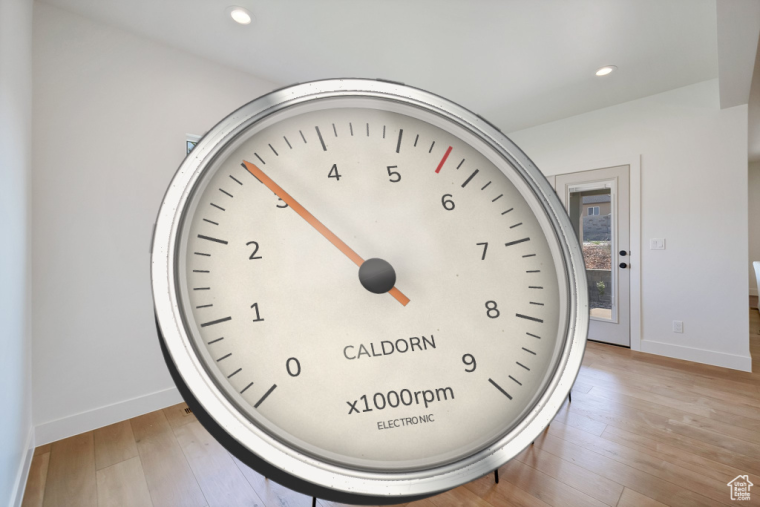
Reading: 3000 rpm
